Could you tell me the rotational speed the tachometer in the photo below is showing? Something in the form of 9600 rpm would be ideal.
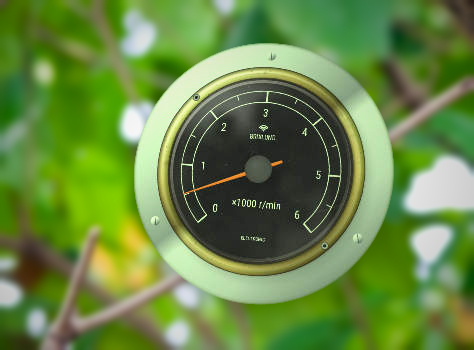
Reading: 500 rpm
